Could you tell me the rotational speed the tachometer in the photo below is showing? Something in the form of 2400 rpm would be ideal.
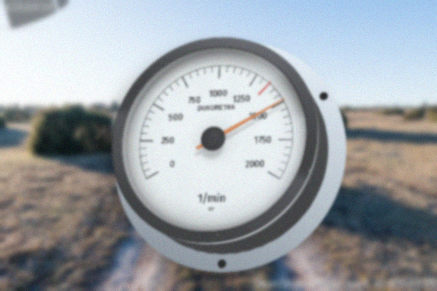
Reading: 1500 rpm
